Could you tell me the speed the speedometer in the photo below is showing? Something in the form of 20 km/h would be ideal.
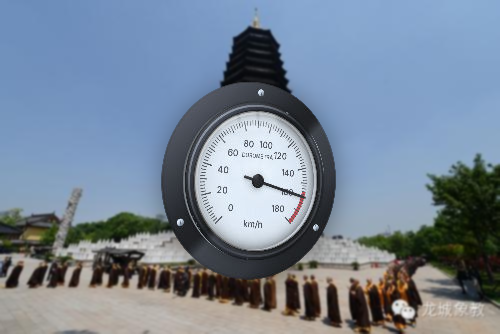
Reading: 160 km/h
